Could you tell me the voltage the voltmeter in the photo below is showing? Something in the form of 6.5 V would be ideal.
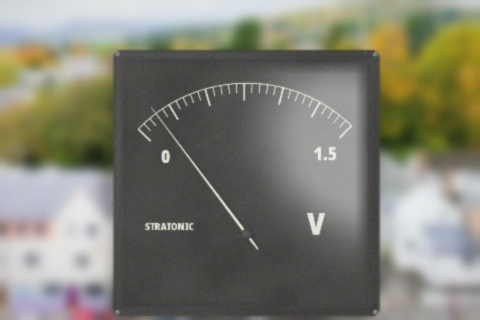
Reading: 0.15 V
